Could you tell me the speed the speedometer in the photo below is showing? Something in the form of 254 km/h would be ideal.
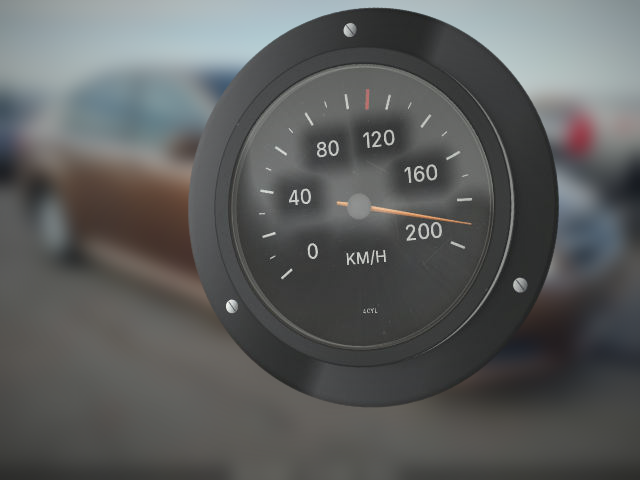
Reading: 190 km/h
